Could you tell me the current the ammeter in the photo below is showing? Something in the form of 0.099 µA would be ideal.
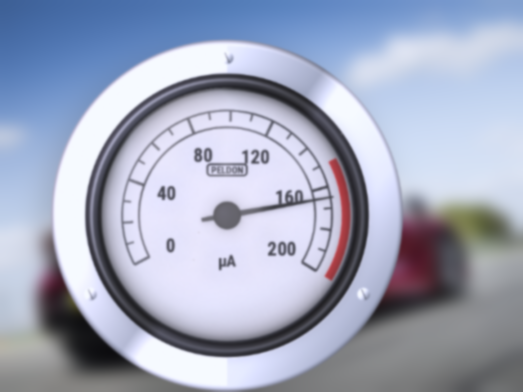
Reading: 165 µA
